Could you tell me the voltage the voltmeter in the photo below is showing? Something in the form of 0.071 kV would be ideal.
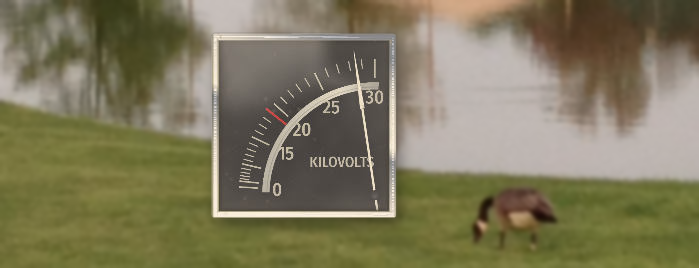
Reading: 28.5 kV
